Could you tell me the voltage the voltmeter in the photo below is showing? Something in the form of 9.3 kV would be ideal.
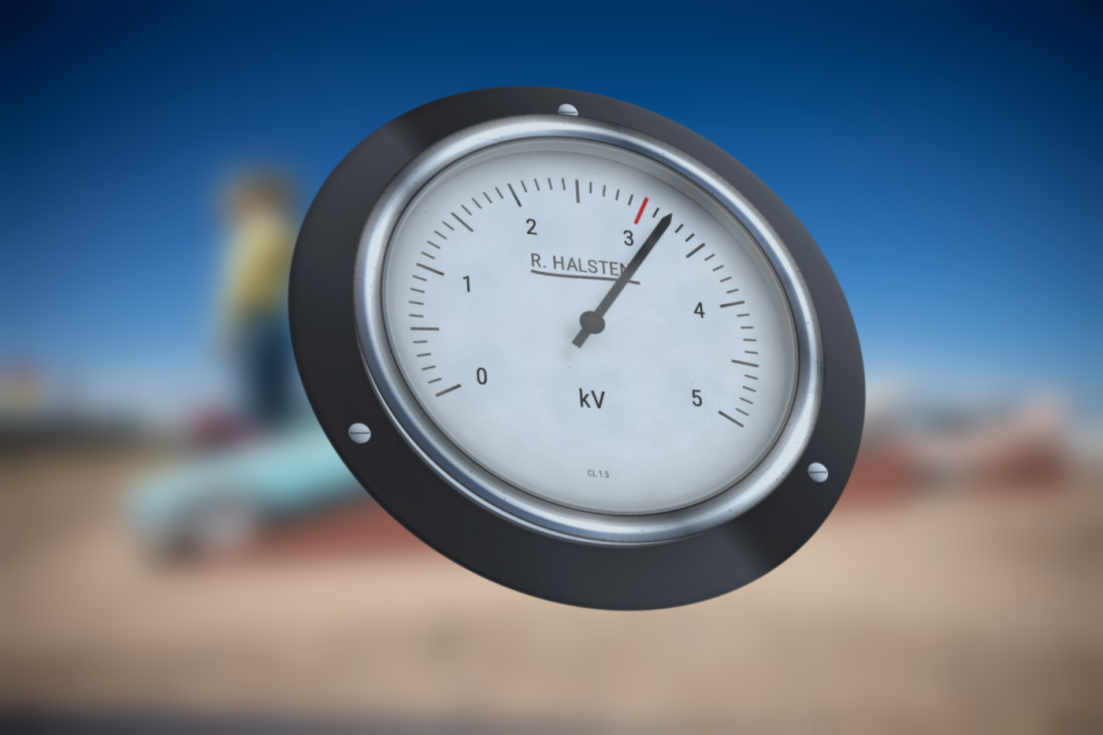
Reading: 3.2 kV
